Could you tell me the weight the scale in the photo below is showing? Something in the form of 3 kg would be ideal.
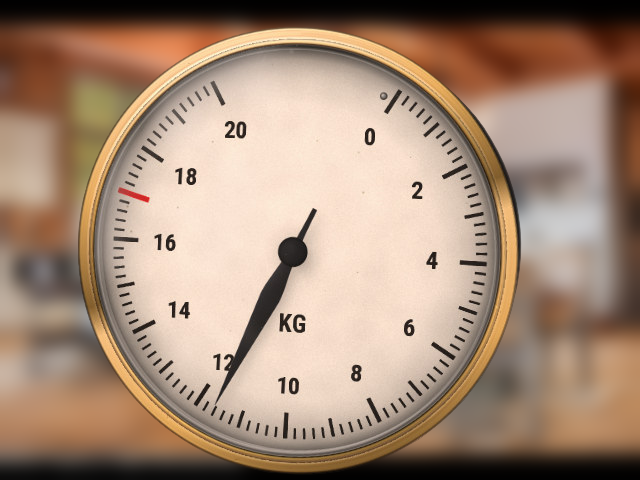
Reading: 11.6 kg
